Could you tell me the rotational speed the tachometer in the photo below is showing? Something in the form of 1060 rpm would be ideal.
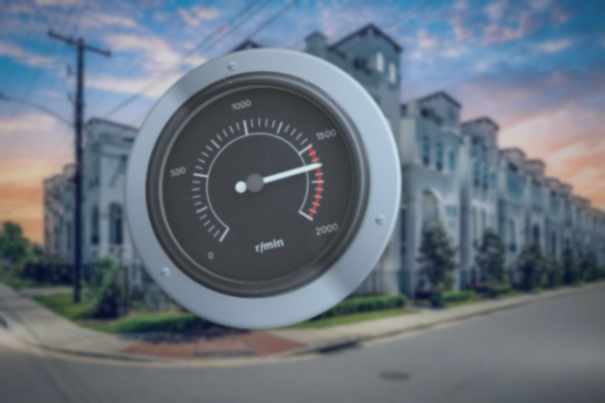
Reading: 1650 rpm
